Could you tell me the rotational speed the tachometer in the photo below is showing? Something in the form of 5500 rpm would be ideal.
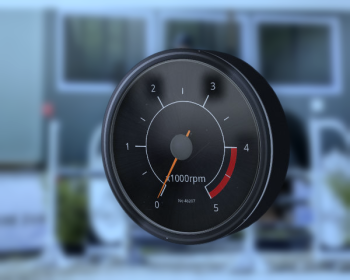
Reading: 0 rpm
